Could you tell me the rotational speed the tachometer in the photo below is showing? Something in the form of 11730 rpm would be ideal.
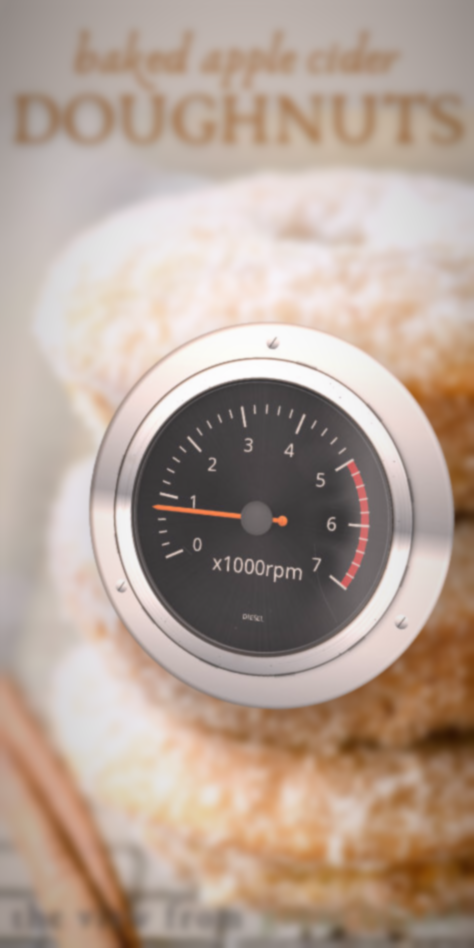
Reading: 800 rpm
